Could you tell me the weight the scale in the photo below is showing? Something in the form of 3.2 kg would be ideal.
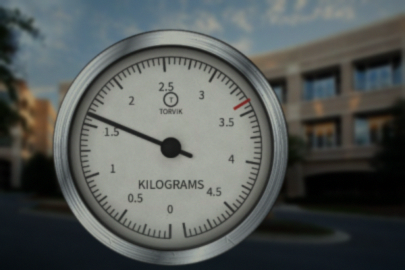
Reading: 1.6 kg
